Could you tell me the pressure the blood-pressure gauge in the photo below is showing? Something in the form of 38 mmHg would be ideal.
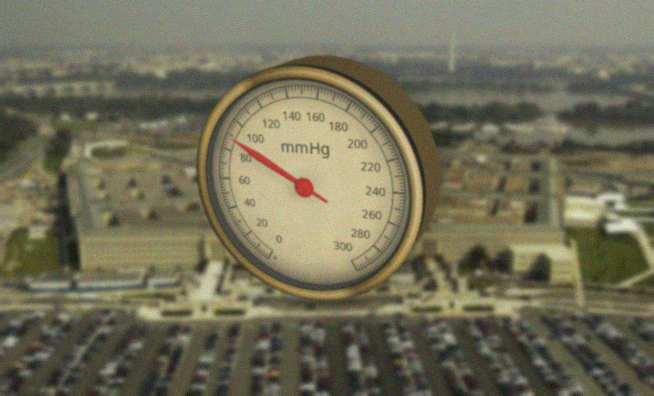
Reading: 90 mmHg
